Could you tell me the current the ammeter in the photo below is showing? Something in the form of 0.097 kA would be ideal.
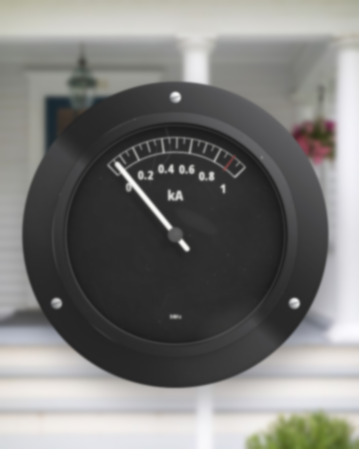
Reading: 0.05 kA
